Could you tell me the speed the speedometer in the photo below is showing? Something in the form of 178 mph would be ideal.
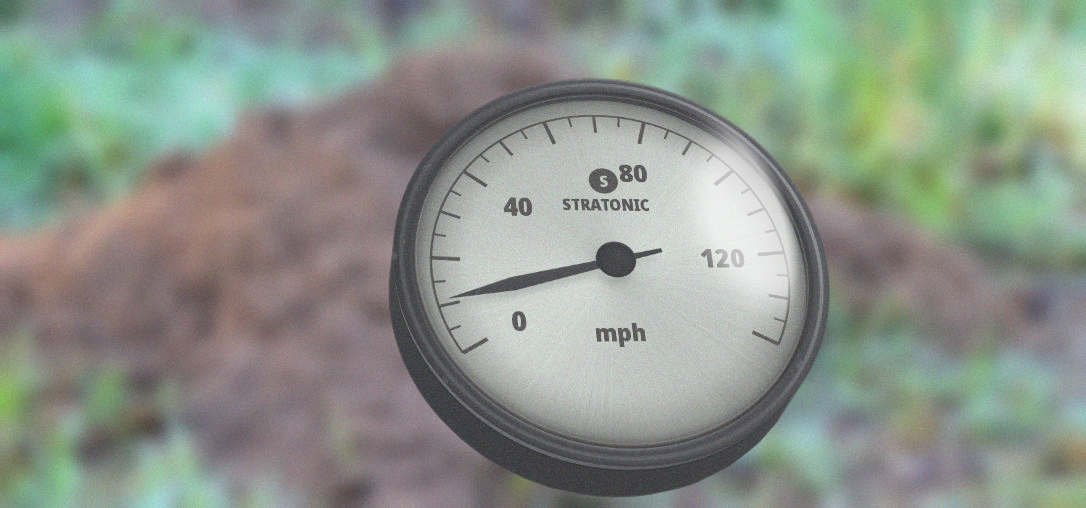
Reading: 10 mph
